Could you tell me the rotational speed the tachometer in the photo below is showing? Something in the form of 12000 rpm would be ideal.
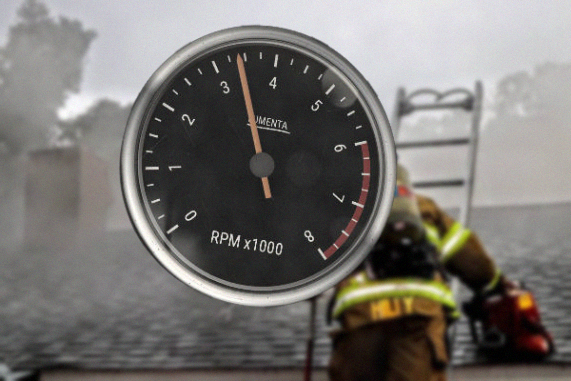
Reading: 3375 rpm
